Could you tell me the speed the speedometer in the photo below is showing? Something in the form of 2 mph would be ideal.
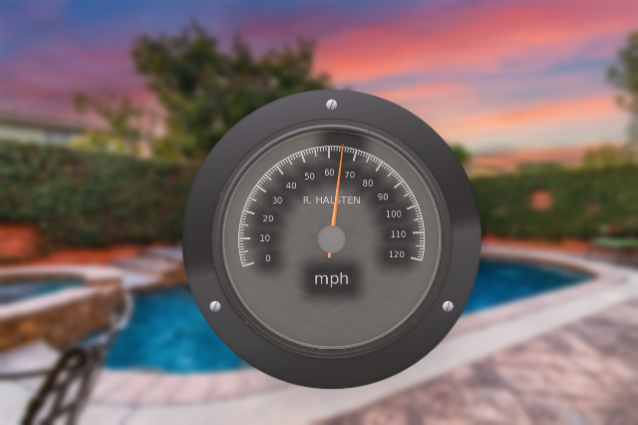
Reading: 65 mph
